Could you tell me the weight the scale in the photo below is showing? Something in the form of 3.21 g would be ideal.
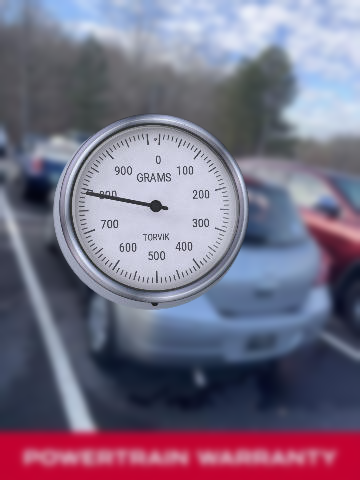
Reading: 790 g
